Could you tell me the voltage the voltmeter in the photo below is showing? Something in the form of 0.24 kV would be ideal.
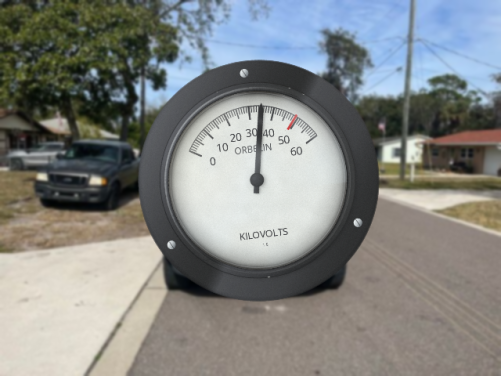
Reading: 35 kV
